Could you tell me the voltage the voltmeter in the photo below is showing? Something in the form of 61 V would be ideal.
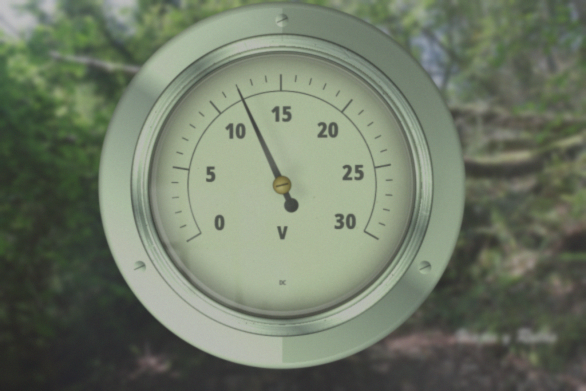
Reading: 12 V
